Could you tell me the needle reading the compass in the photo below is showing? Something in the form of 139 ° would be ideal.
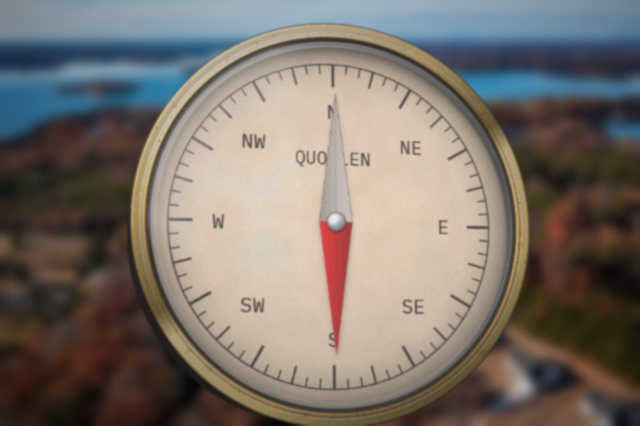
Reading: 180 °
